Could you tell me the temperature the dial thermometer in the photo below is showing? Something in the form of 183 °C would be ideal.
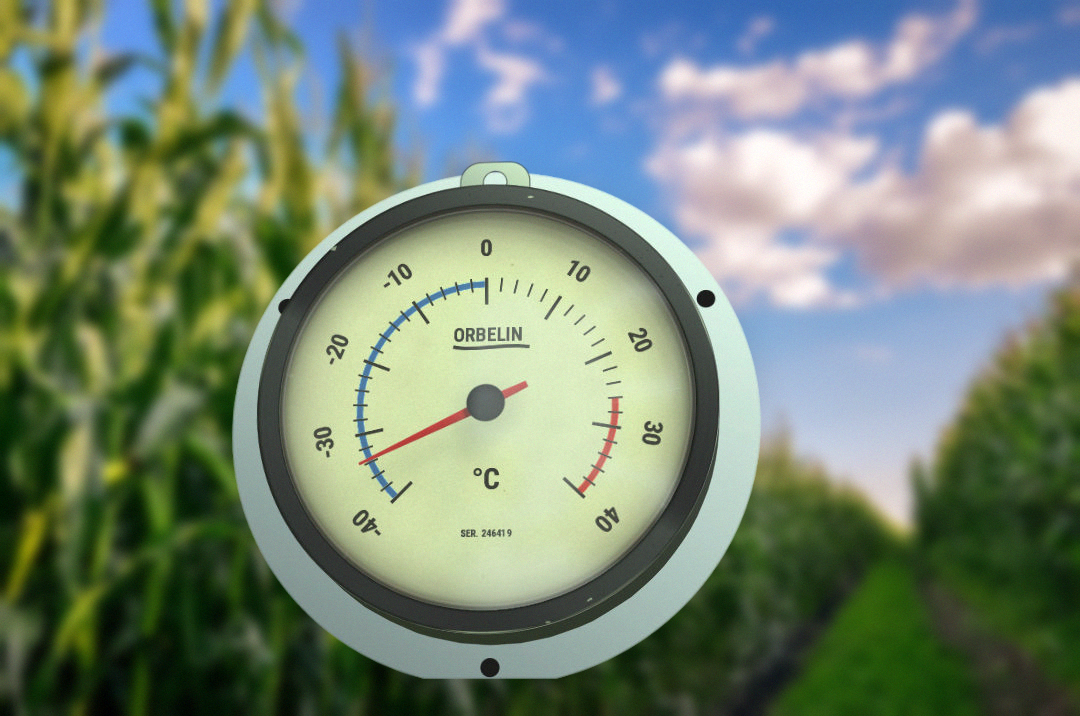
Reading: -34 °C
